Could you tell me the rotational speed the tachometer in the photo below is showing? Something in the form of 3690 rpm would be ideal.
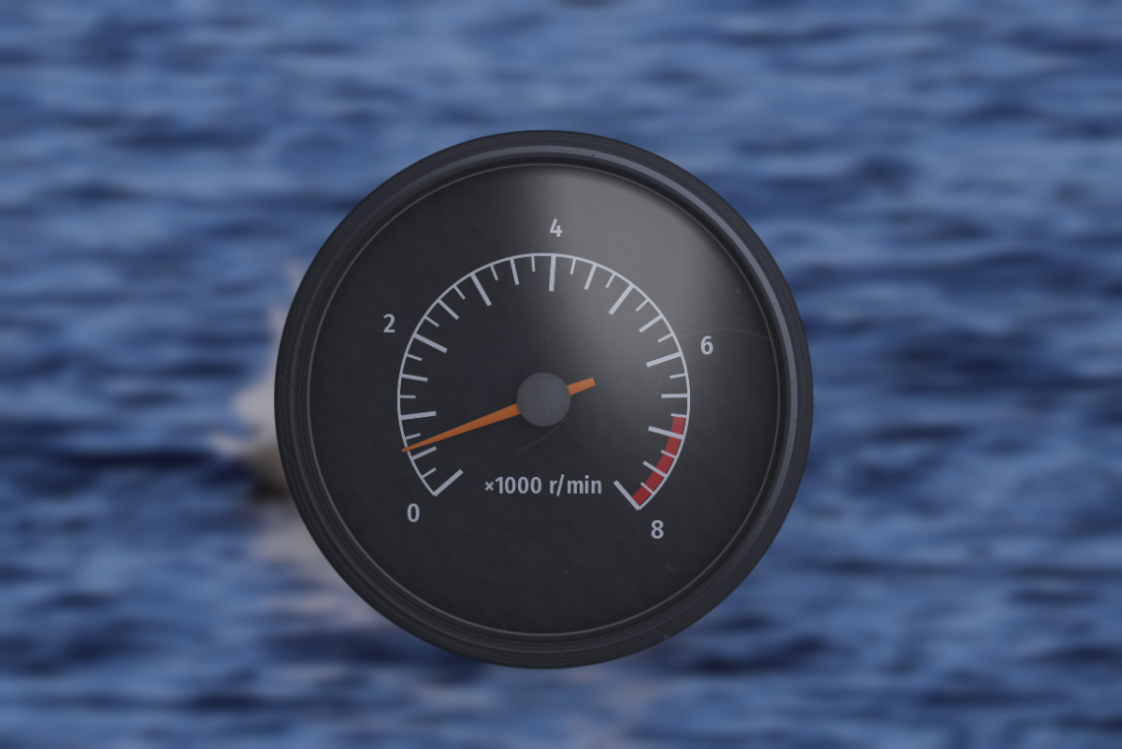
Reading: 625 rpm
